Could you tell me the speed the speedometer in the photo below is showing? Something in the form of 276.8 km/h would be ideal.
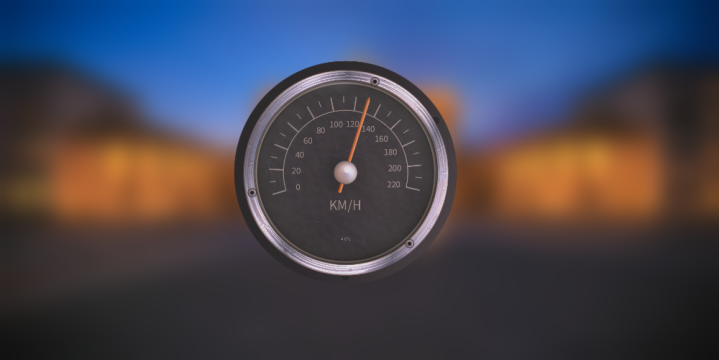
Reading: 130 km/h
